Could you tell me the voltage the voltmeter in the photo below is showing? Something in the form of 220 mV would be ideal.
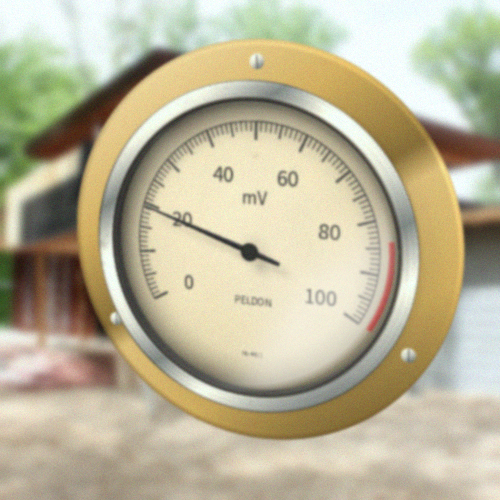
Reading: 20 mV
